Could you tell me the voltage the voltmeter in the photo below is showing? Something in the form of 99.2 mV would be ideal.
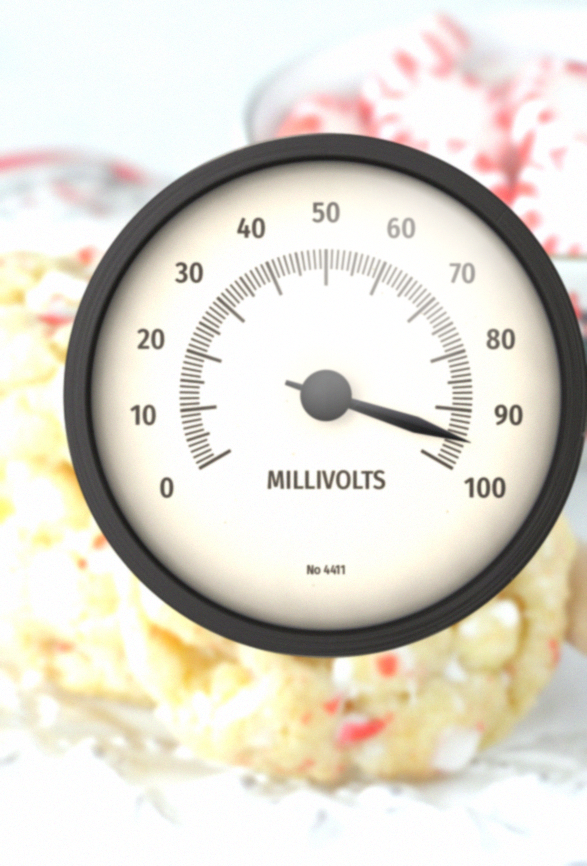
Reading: 95 mV
